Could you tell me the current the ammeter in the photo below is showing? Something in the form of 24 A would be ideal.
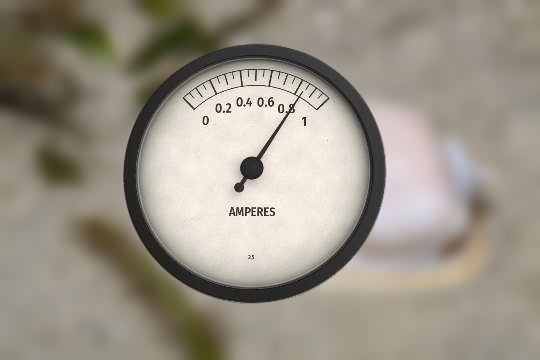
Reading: 0.85 A
